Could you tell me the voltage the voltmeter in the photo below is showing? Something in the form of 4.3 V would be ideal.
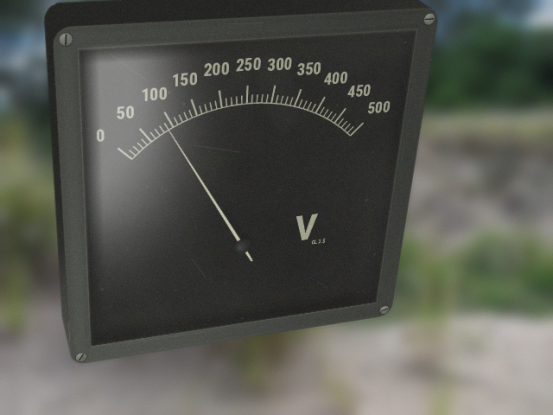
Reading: 90 V
